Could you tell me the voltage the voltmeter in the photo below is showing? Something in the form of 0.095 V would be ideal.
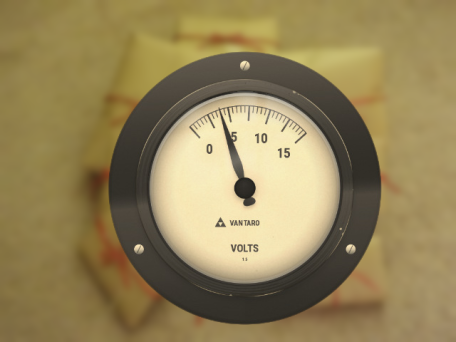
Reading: 4 V
